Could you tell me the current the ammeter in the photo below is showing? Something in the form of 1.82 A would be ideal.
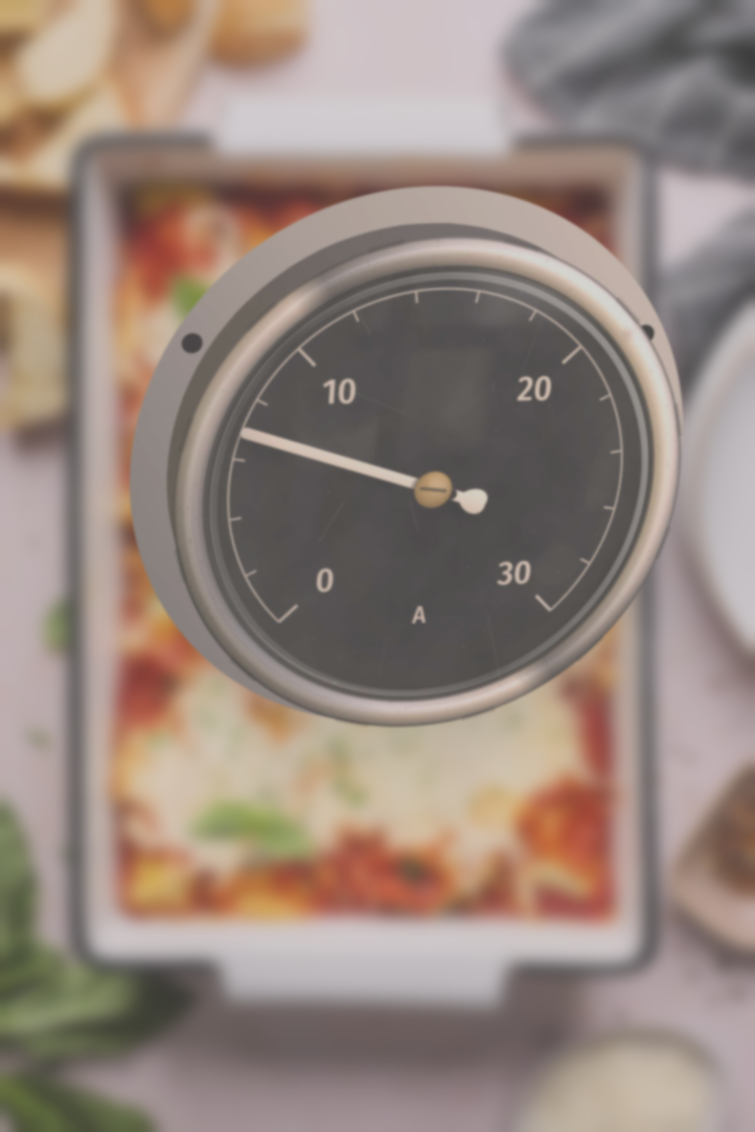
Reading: 7 A
